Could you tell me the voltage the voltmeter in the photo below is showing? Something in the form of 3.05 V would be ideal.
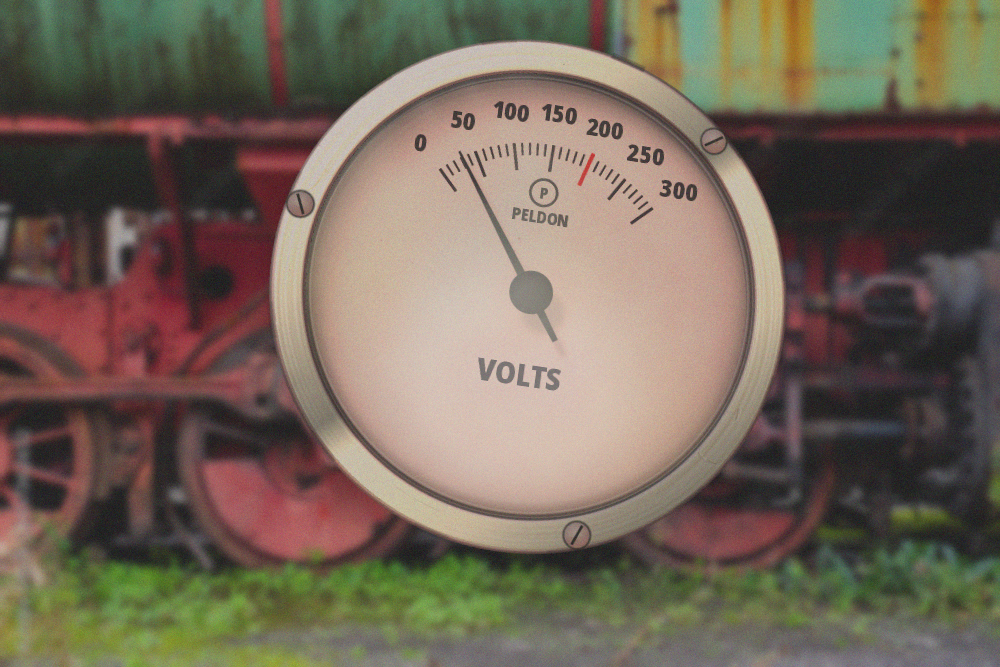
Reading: 30 V
